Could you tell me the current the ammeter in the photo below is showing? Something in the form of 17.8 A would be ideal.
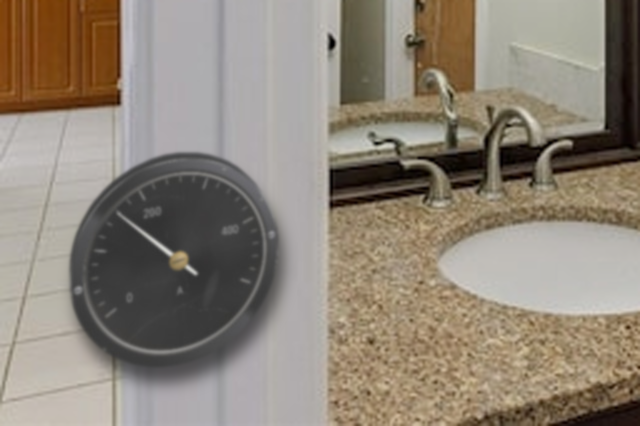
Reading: 160 A
